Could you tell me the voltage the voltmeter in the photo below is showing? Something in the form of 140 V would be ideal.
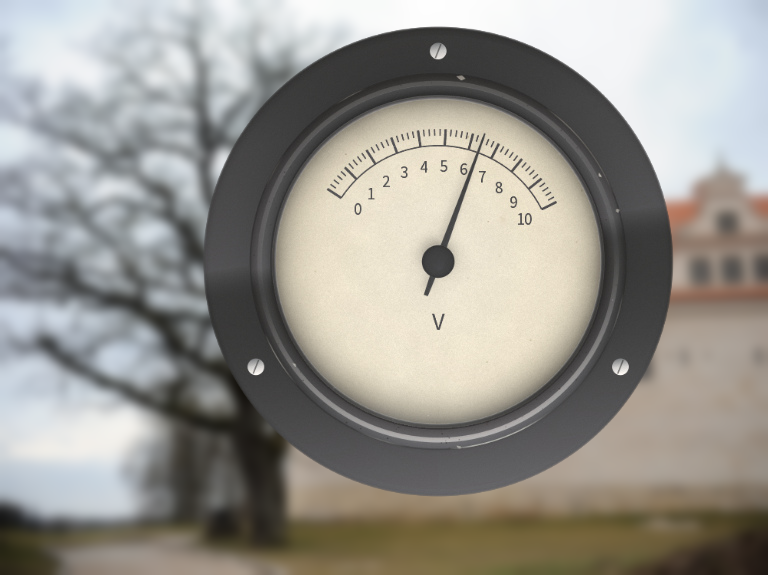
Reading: 6.4 V
